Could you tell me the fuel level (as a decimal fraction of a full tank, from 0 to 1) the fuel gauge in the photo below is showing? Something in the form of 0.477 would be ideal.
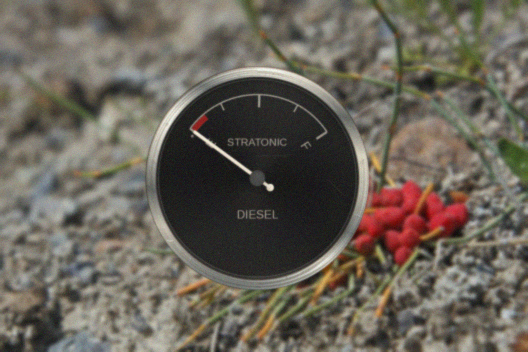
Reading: 0
